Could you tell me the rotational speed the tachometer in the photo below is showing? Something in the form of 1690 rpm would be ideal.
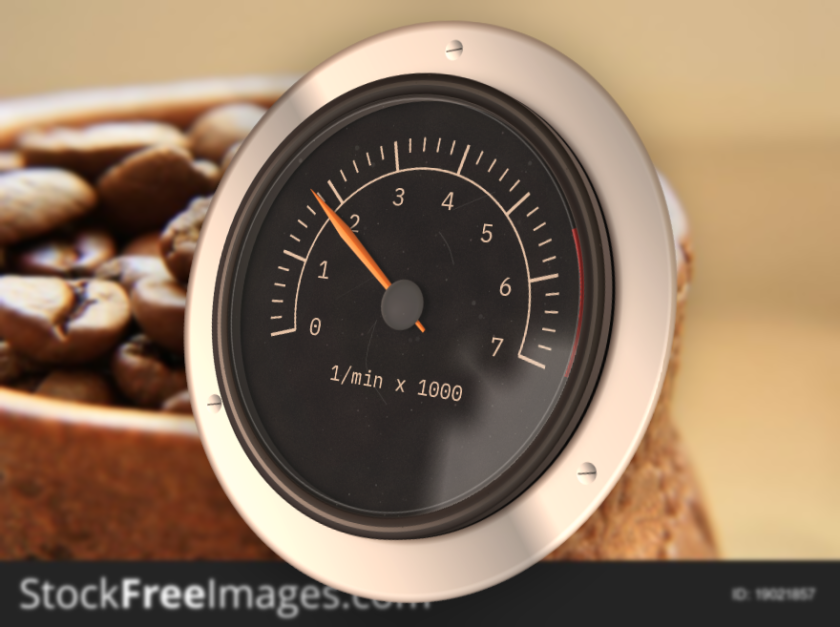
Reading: 1800 rpm
